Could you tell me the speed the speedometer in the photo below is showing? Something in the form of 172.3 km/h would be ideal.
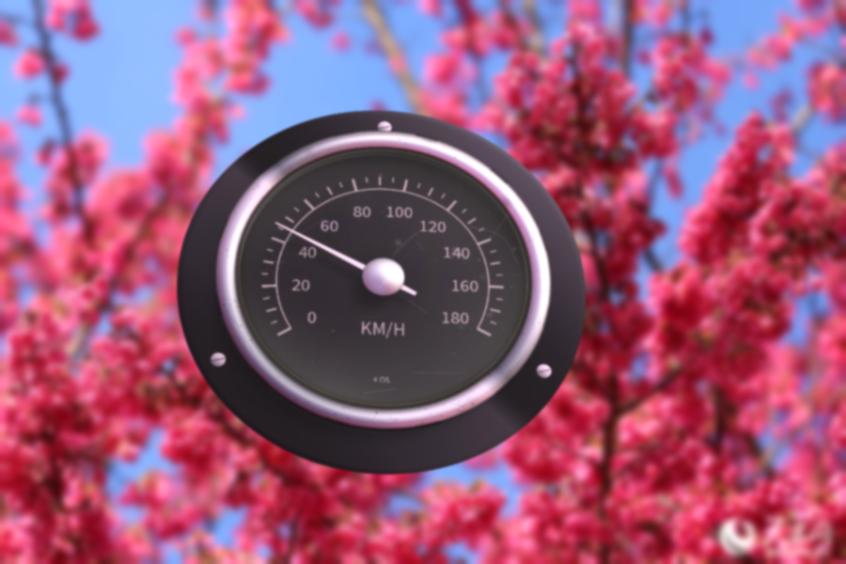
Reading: 45 km/h
